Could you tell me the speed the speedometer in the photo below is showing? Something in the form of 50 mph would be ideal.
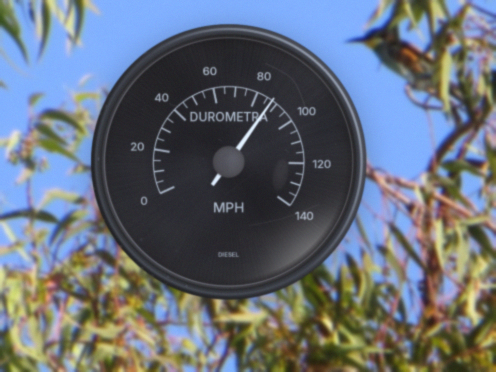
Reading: 87.5 mph
